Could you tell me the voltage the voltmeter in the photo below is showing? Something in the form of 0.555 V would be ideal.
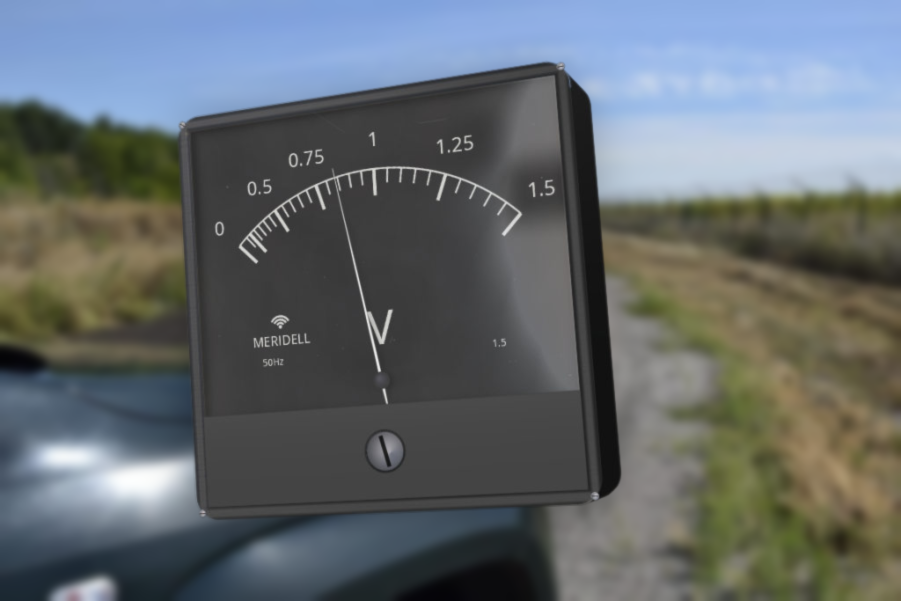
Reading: 0.85 V
